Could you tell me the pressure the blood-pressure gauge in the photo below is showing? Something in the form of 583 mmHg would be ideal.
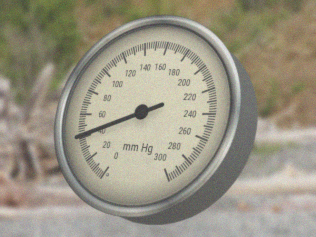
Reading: 40 mmHg
